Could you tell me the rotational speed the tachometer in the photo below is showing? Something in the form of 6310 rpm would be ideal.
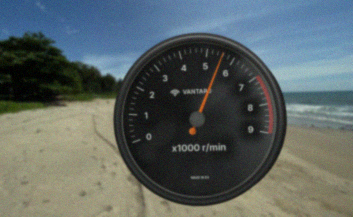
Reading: 5600 rpm
